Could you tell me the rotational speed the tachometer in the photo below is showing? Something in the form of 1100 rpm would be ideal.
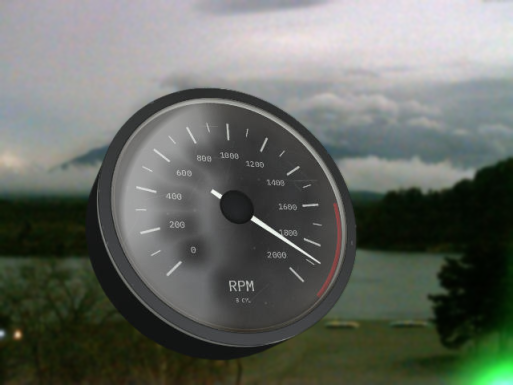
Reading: 1900 rpm
